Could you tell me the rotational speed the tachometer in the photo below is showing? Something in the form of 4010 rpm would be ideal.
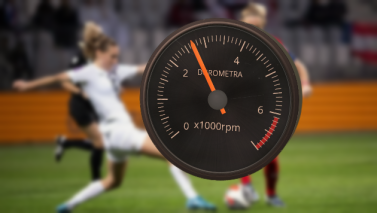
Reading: 2700 rpm
